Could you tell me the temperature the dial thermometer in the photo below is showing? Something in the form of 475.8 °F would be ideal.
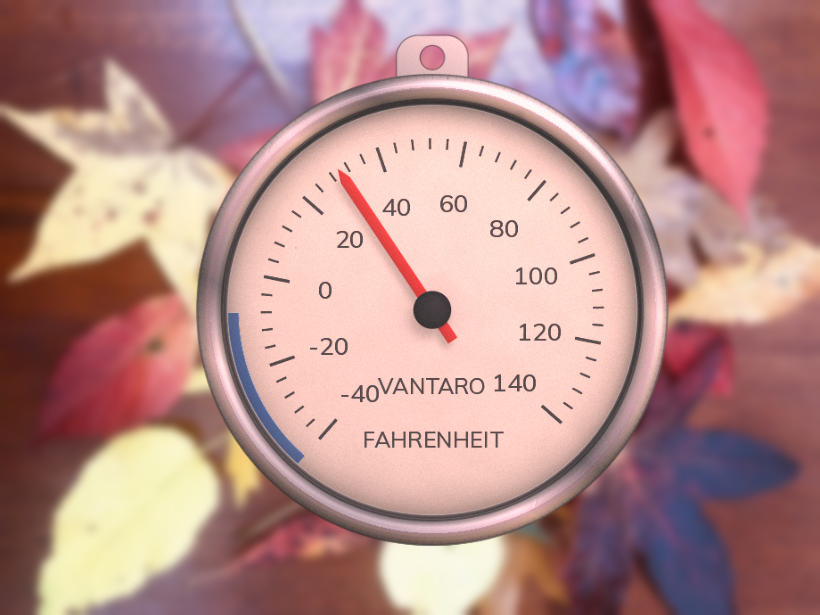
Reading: 30 °F
